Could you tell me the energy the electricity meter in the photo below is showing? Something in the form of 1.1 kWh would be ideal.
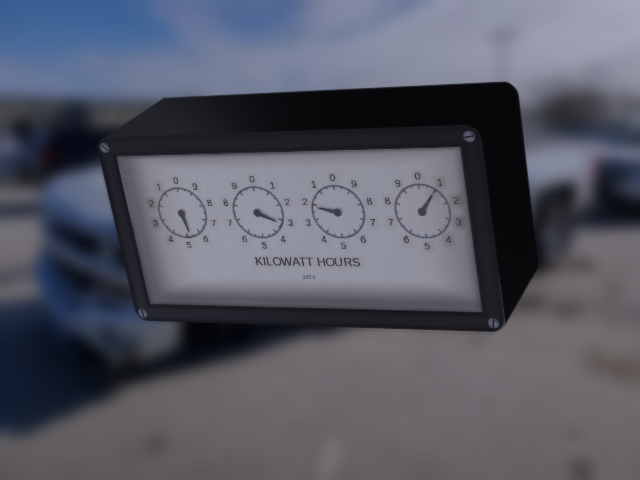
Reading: 5321 kWh
